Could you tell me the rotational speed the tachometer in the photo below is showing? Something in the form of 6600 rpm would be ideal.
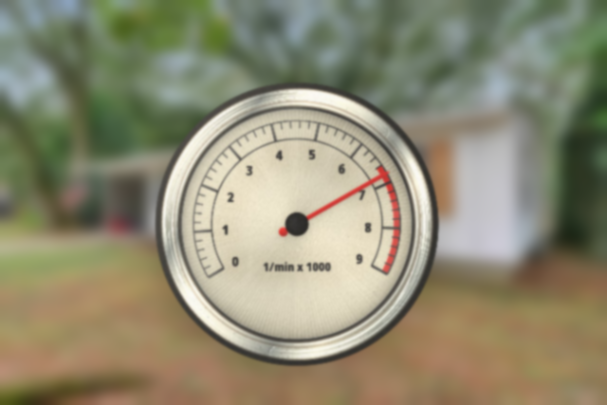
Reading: 6800 rpm
